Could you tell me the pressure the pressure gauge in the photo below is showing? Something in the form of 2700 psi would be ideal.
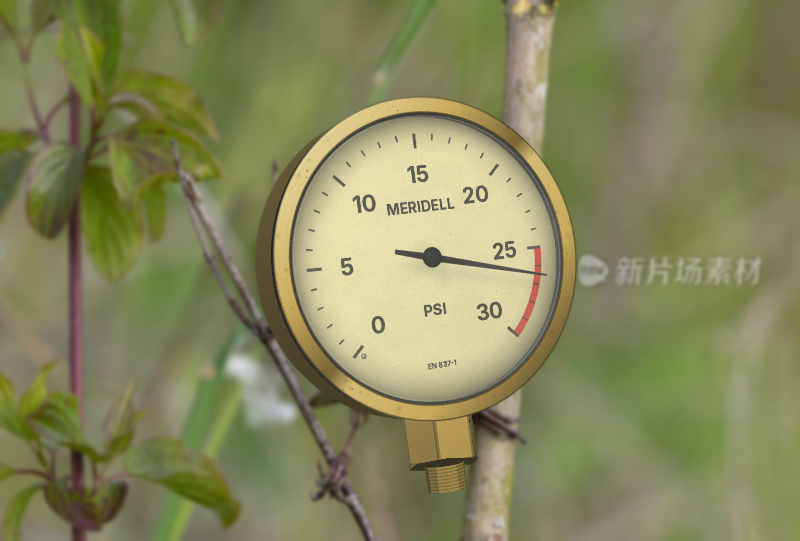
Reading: 26.5 psi
